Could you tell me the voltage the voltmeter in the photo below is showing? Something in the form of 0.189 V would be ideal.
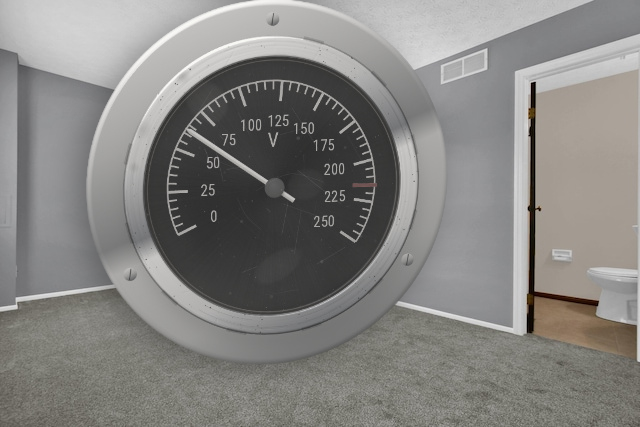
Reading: 62.5 V
